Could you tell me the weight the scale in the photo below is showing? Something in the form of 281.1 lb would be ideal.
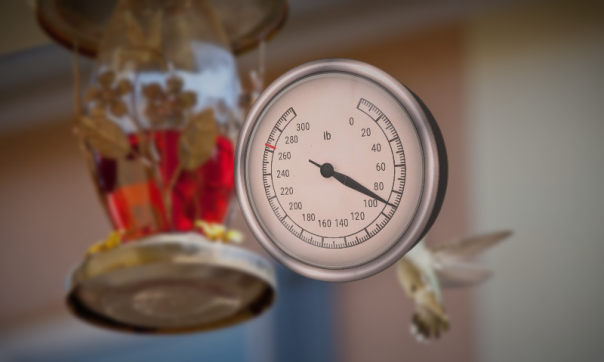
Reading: 90 lb
